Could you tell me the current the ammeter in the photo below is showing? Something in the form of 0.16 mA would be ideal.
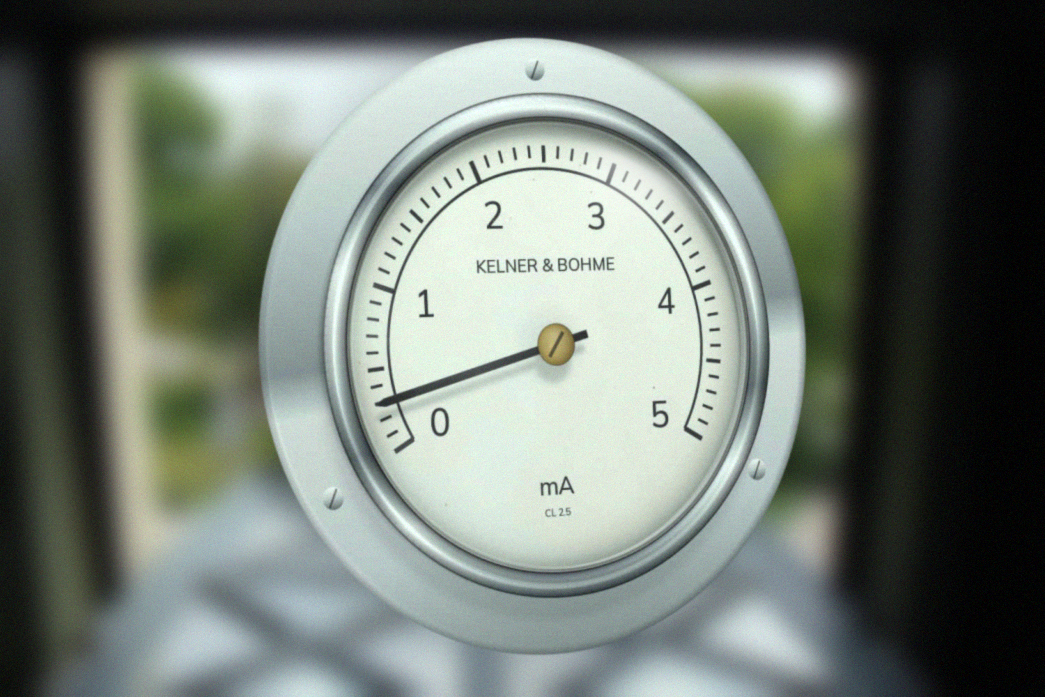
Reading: 0.3 mA
